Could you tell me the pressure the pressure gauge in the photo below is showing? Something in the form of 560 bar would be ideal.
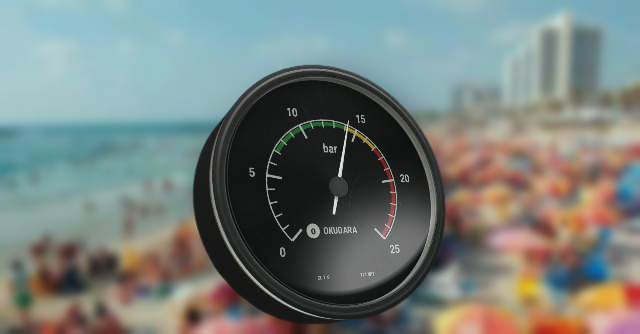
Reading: 14 bar
